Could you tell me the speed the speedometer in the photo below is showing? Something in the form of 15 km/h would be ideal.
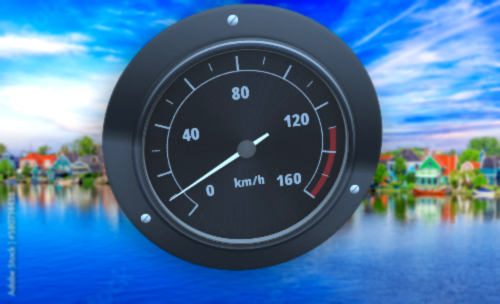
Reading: 10 km/h
